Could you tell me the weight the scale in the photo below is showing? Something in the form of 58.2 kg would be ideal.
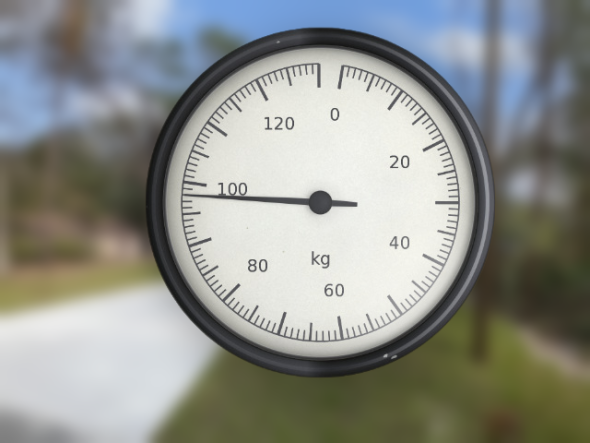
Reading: 98 kg
